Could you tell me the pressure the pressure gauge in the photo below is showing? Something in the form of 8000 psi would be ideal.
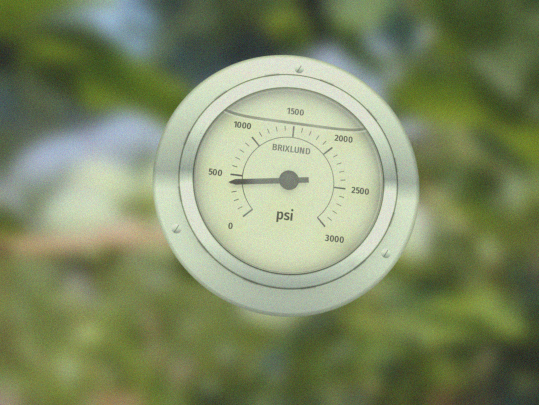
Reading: 400 psi
